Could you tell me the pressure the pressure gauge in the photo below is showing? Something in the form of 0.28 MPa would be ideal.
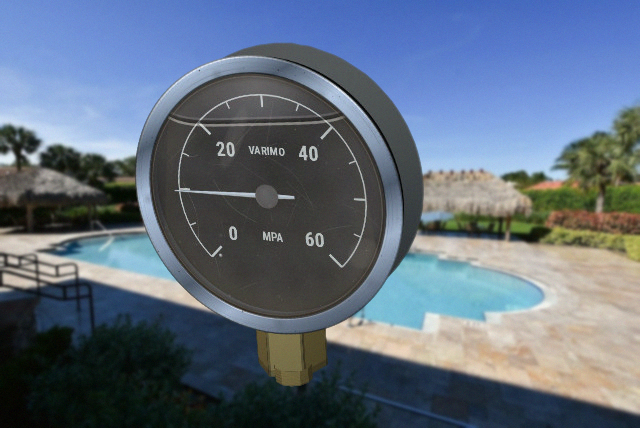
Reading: 10 MPa
